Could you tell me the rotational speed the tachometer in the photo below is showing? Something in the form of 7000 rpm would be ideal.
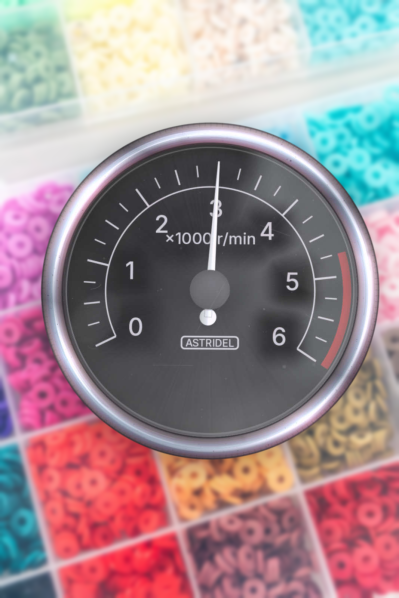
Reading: 3000 rpm
